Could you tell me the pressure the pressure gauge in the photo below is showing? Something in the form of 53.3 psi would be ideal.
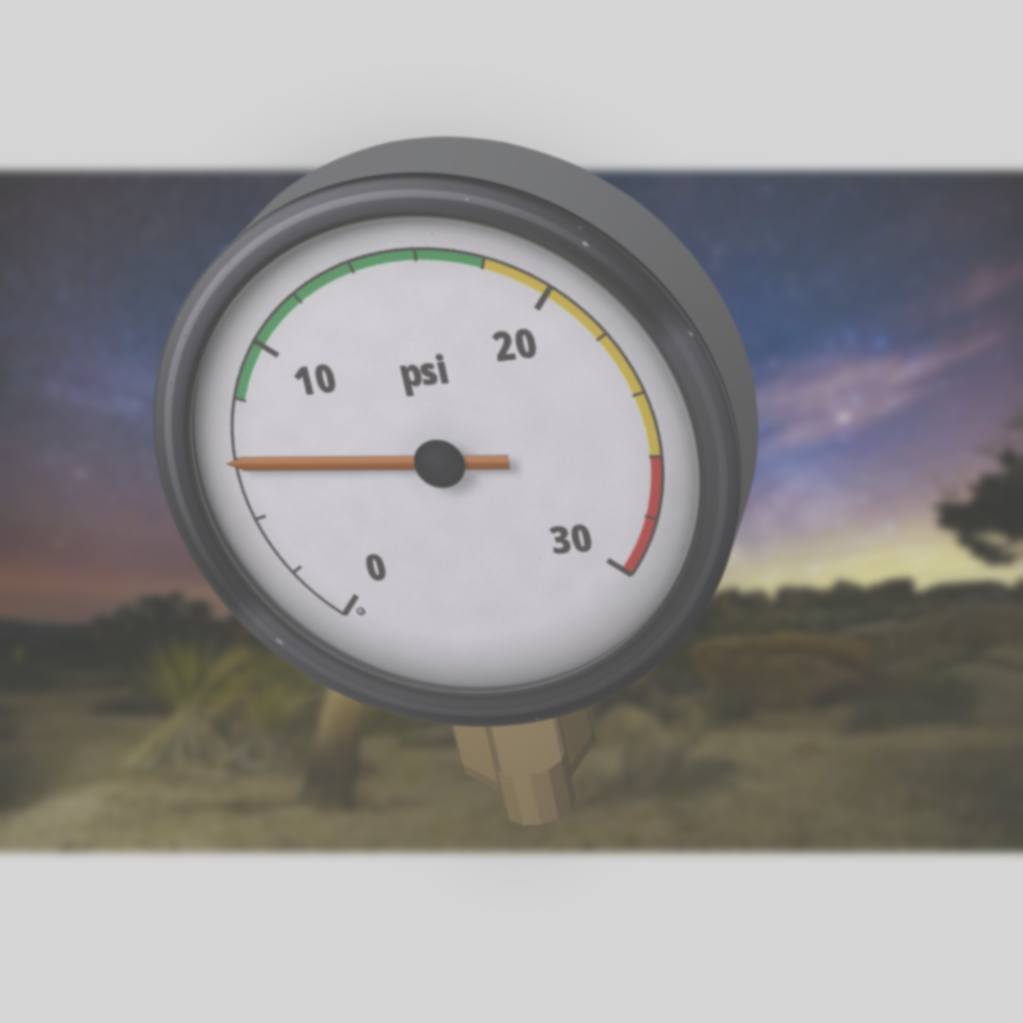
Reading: 6 psi
